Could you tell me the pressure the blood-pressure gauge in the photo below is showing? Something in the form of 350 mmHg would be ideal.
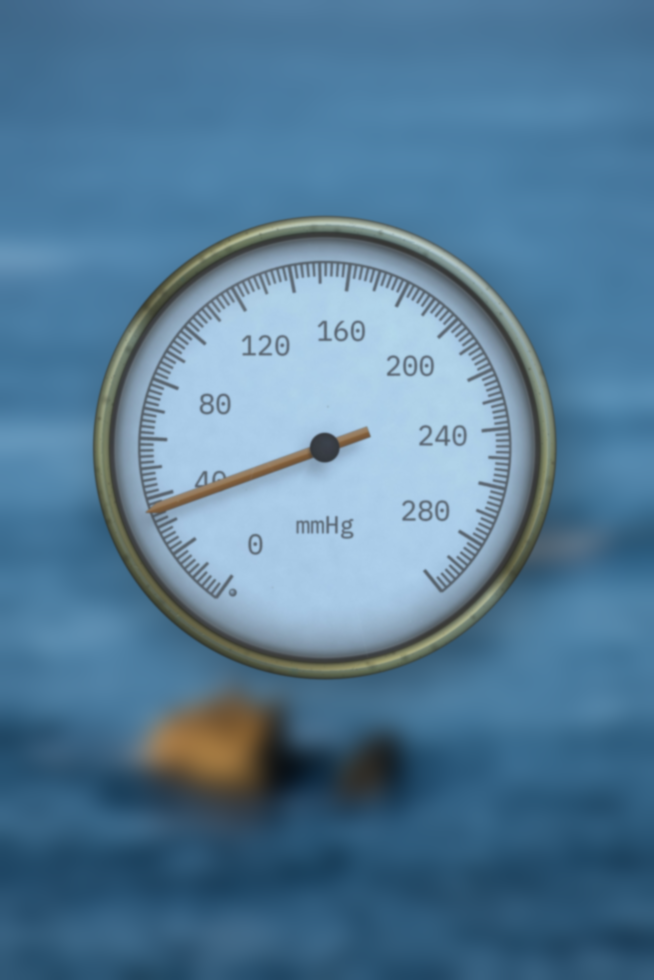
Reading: 36 mmHg
